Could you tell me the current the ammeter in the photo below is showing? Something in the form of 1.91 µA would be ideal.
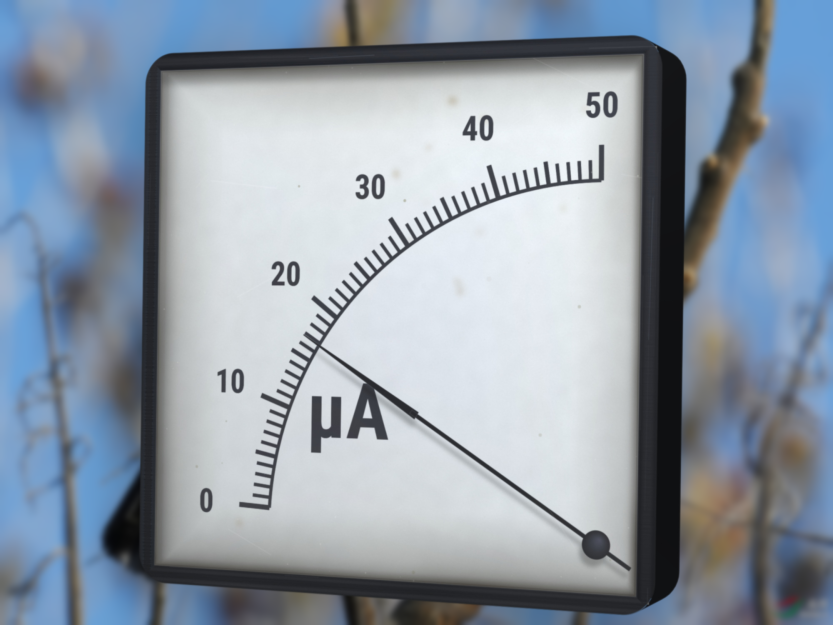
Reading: 17 µA
